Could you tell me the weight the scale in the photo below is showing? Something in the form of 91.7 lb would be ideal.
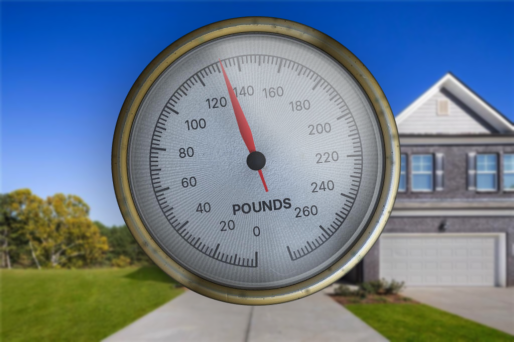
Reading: 132 lb
